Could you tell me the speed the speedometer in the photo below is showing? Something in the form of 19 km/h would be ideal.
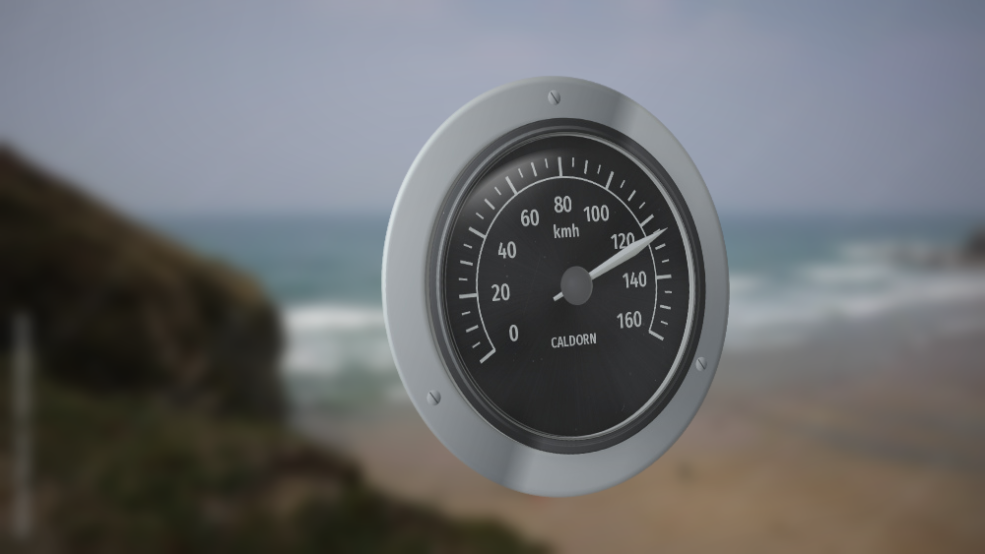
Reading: 125 km/h
